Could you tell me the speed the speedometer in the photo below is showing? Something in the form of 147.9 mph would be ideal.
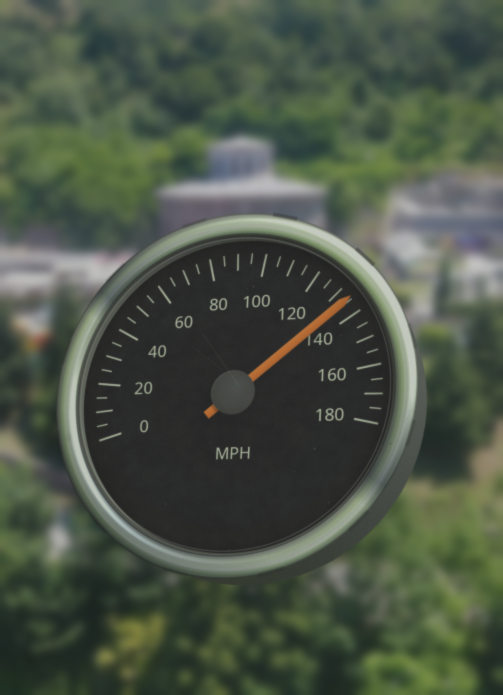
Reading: 135 mph
